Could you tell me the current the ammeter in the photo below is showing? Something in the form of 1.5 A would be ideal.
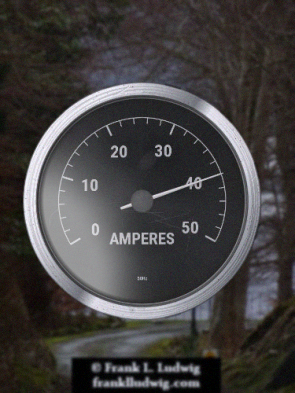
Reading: 40 A
